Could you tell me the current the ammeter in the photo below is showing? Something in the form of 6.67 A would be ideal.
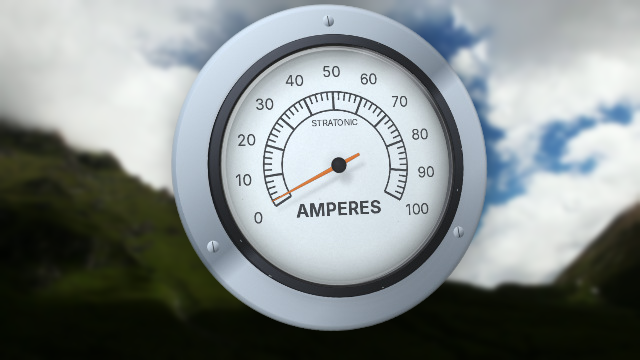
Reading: 2 A
